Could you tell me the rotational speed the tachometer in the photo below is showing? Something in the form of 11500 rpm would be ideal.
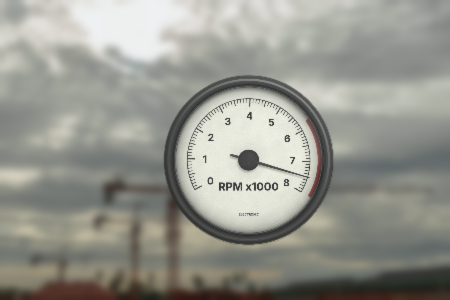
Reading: 7500 rpm
